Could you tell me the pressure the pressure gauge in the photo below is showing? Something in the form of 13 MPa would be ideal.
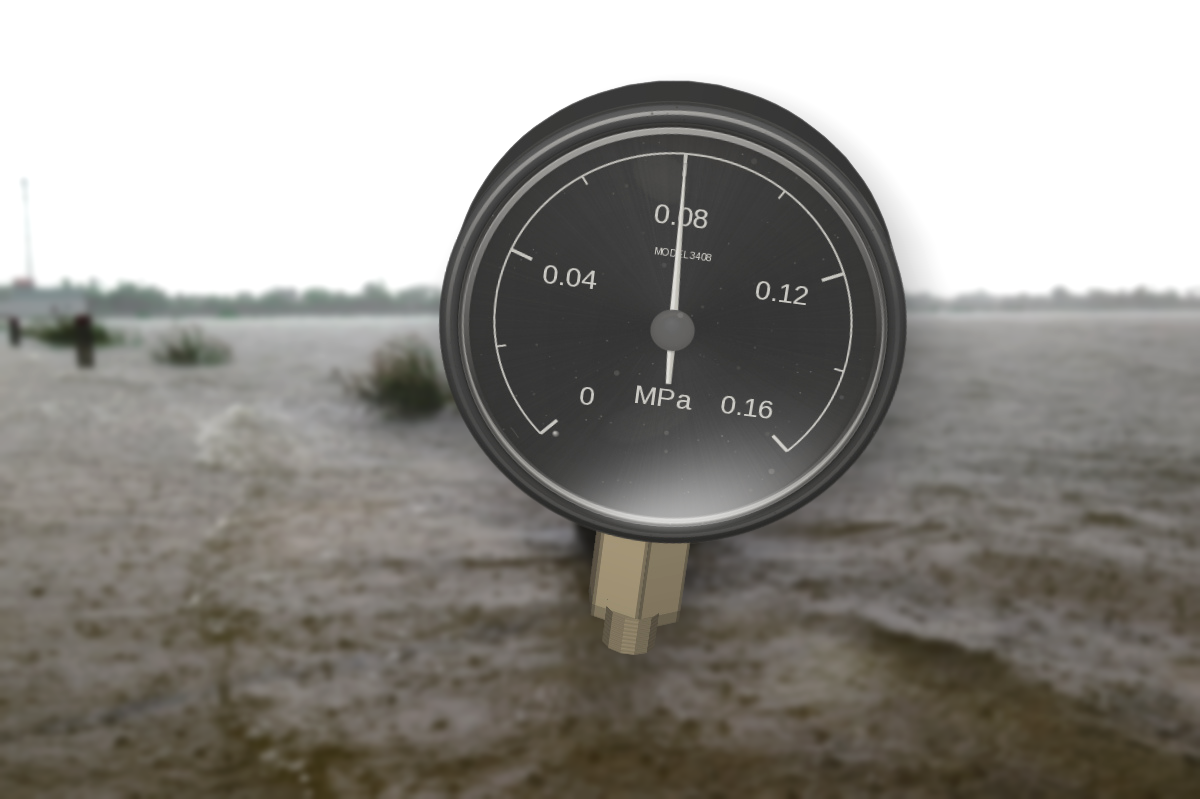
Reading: 0.08 MPa
